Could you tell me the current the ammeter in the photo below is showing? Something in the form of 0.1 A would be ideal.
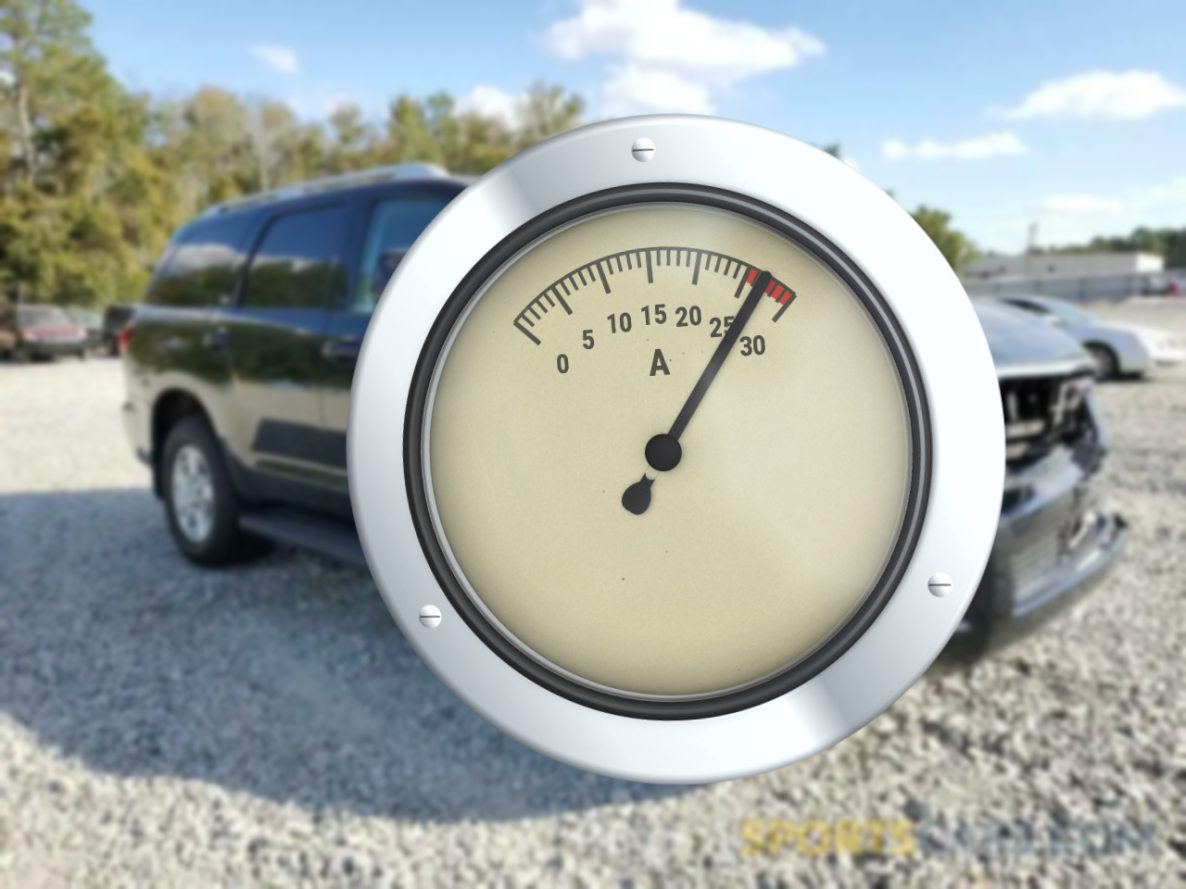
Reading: 27 A
